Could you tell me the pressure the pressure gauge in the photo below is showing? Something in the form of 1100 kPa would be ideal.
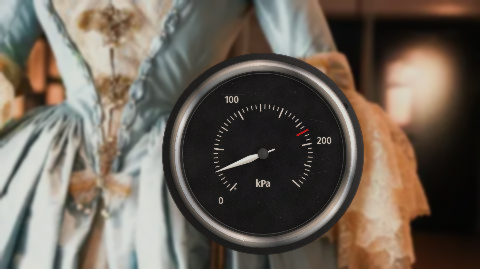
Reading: 25 kPa
